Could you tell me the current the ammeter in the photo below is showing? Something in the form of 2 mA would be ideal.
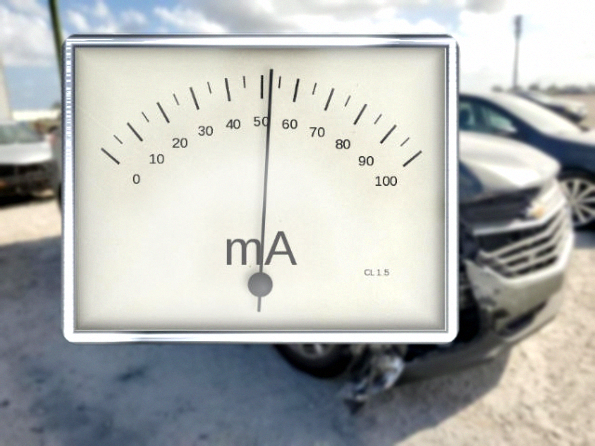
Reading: 52.5 mA
